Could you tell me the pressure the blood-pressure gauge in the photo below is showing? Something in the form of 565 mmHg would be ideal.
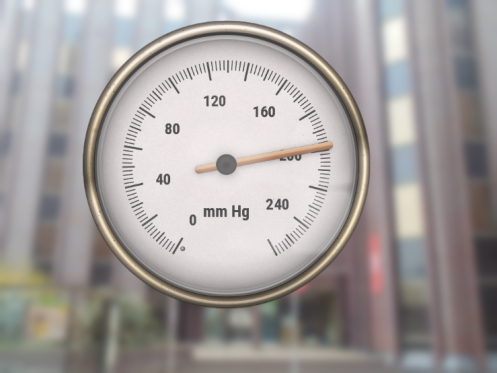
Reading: 198 mmHg
